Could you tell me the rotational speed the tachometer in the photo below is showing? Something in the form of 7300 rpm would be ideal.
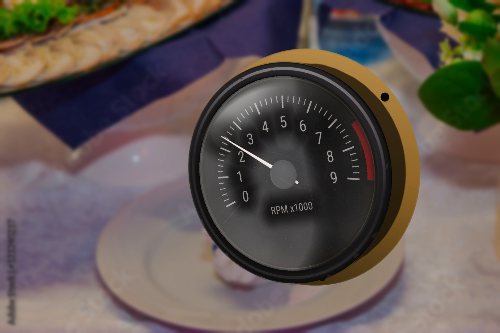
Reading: 2400 rpm
